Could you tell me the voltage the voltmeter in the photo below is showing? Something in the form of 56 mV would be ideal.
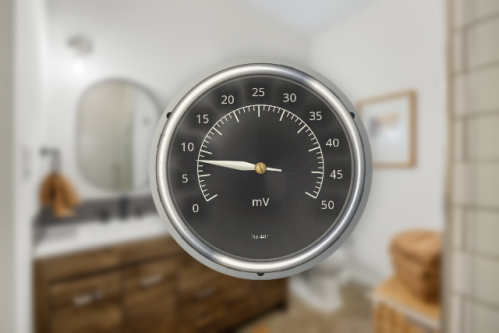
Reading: 8 mV
